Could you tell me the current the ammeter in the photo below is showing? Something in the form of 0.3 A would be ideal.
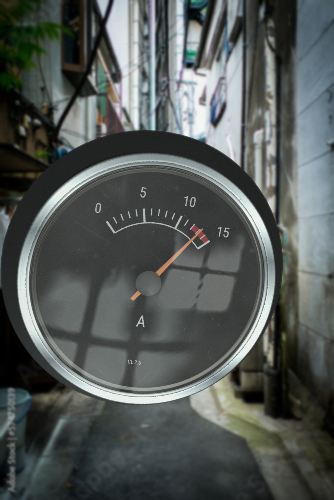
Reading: 13 A
